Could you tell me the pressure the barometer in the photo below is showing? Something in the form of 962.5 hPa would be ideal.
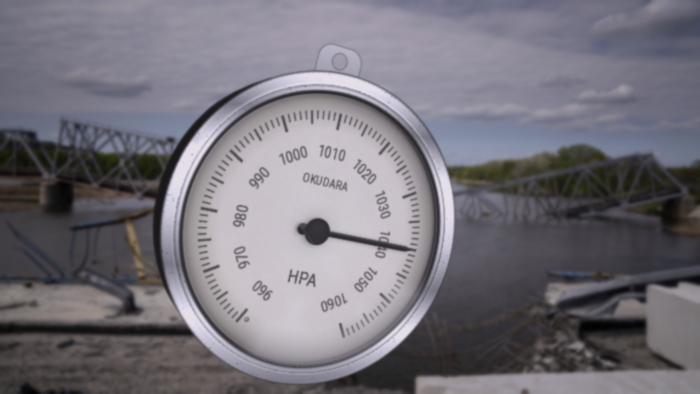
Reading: 1040 hPa
